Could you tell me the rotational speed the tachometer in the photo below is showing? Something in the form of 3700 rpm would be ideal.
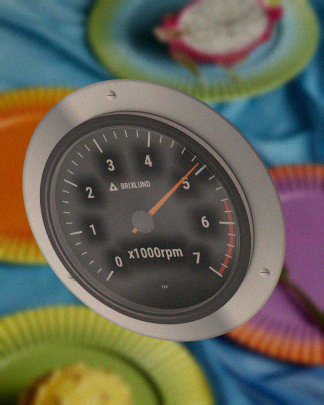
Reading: 4900 rpm
